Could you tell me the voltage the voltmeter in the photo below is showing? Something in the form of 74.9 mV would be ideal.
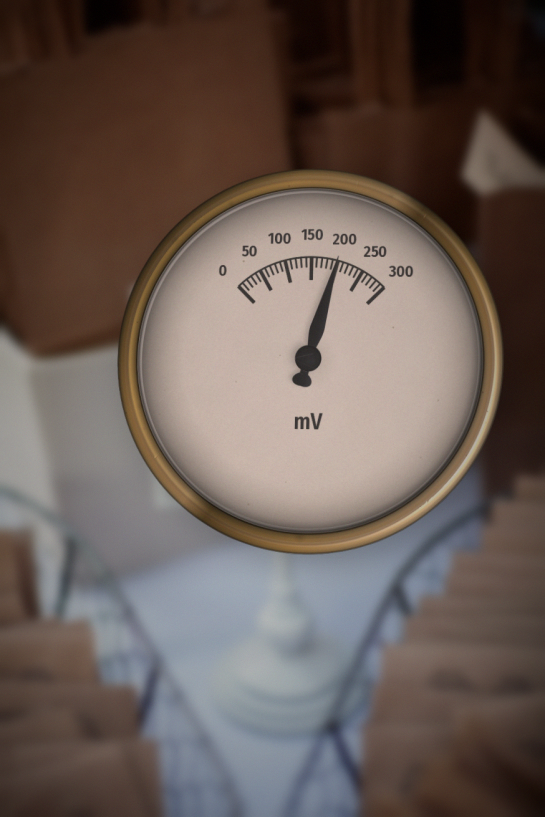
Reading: 200 mV
